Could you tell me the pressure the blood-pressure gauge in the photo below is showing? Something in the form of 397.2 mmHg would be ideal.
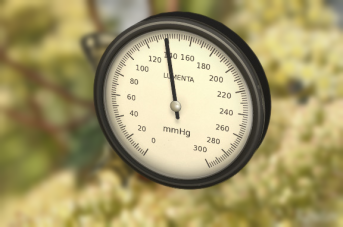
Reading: 140 mmHg
